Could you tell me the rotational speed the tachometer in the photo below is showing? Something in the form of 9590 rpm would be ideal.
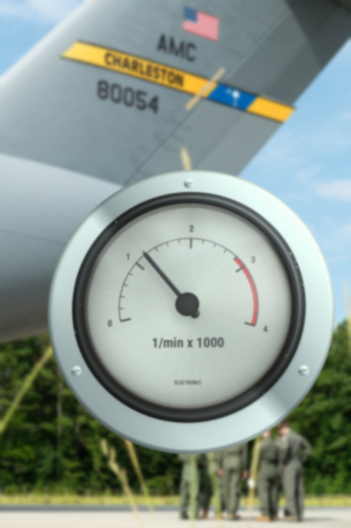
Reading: 1200 rpm
